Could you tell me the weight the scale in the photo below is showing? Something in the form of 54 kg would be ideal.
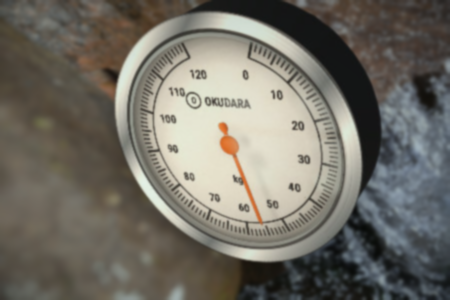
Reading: 55 kg
